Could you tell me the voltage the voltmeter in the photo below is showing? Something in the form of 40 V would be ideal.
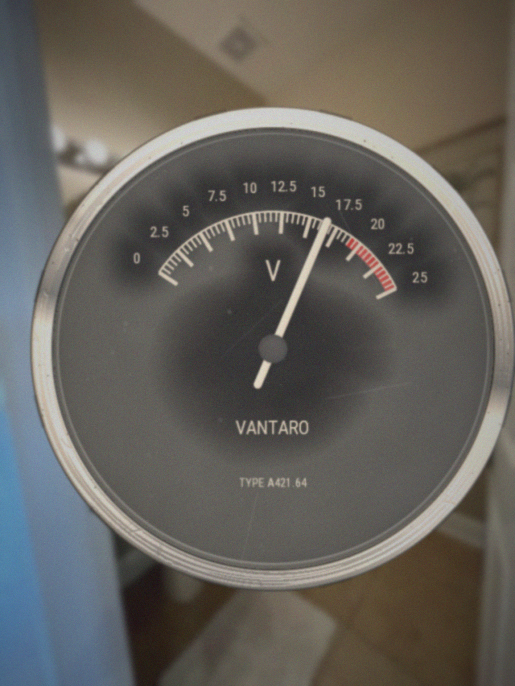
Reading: 16.5 V
